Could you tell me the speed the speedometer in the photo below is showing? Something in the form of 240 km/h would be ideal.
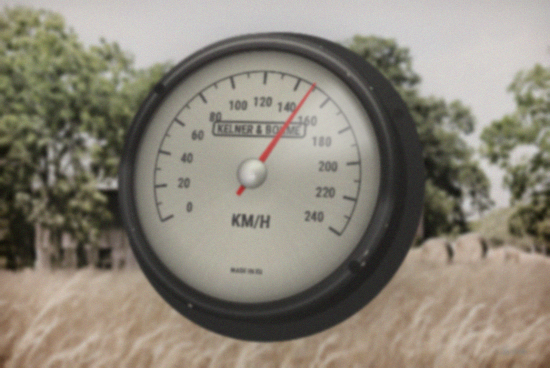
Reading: 150 km/h
